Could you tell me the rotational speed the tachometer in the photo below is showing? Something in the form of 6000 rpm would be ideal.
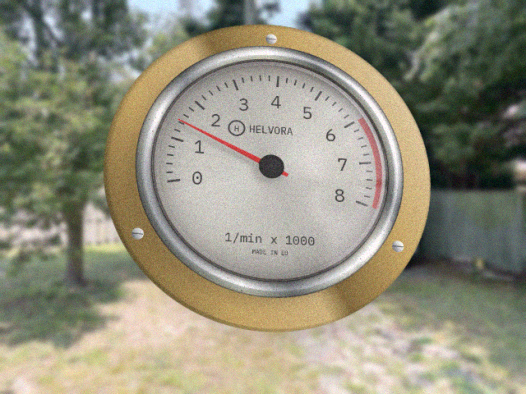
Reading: 1400 rpm
